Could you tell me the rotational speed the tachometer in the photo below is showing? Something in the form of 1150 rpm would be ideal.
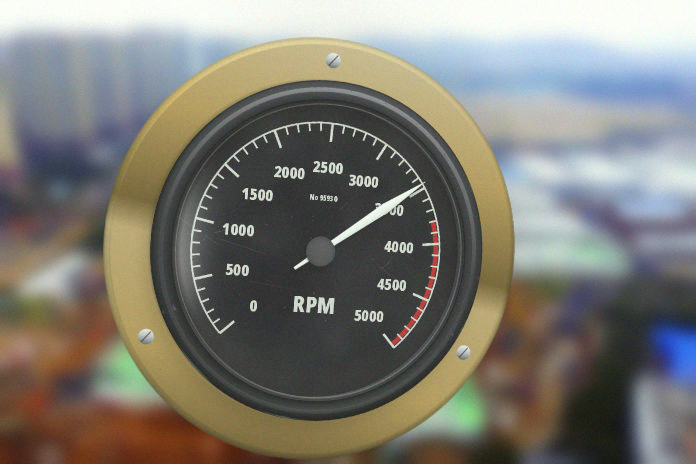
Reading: 3450 rpm
